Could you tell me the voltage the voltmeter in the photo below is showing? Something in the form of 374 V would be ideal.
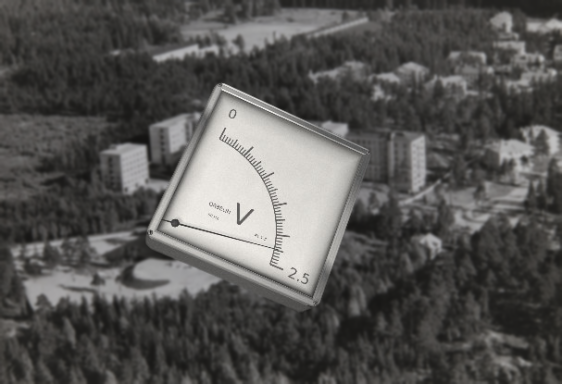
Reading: 2.25 V
